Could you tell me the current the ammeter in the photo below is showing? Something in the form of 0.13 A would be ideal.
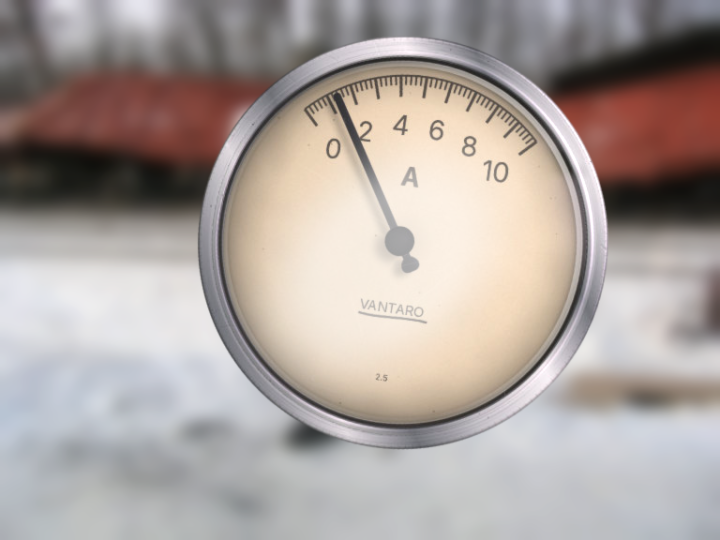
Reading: 1.4 A
